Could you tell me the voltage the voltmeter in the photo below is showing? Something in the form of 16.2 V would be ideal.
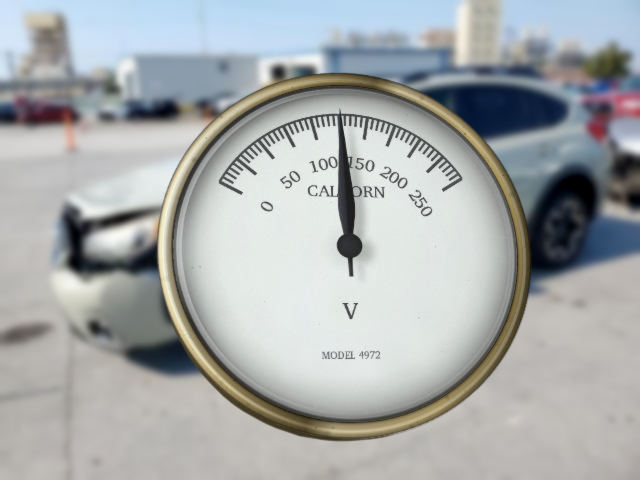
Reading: 125 V
